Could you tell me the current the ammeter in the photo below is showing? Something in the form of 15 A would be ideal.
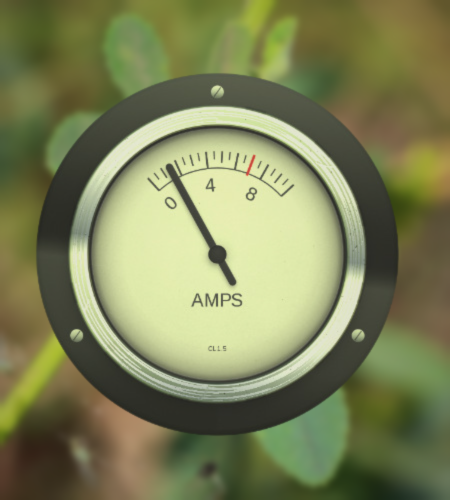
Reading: 1.5 A
